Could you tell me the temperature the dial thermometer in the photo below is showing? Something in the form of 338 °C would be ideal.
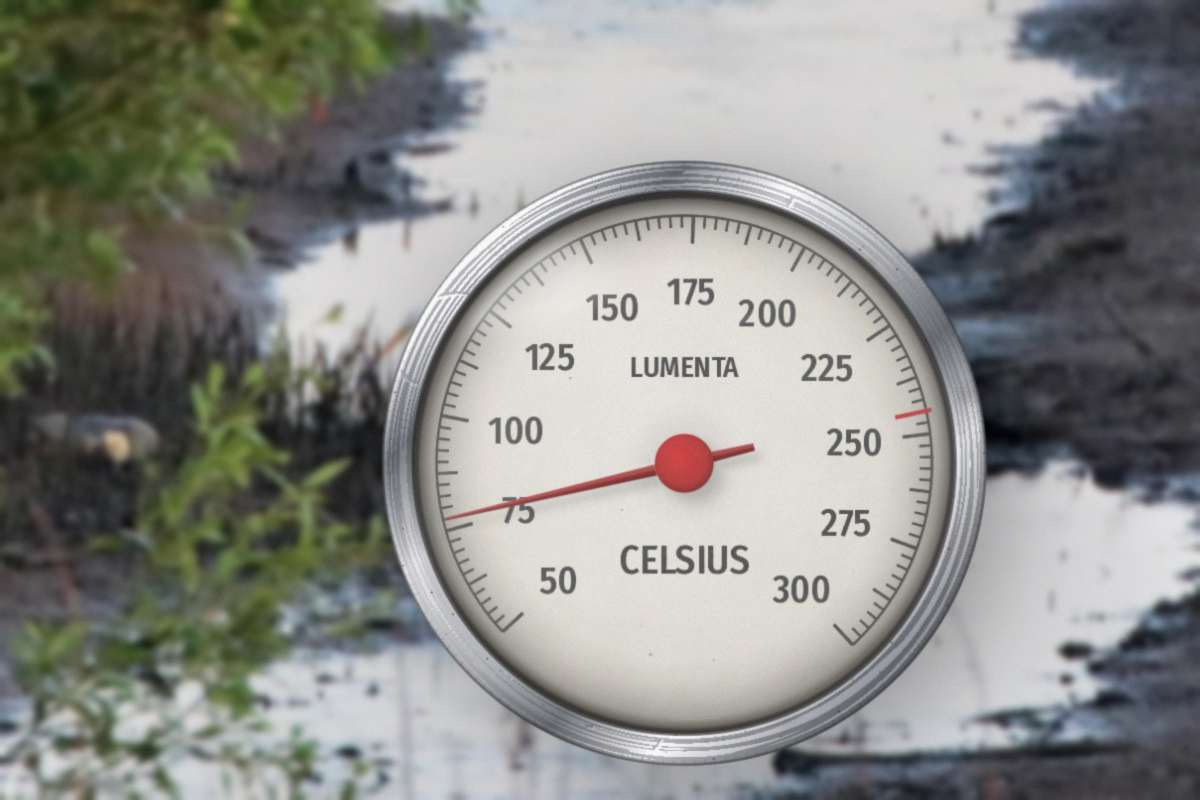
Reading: 77.5 °C
